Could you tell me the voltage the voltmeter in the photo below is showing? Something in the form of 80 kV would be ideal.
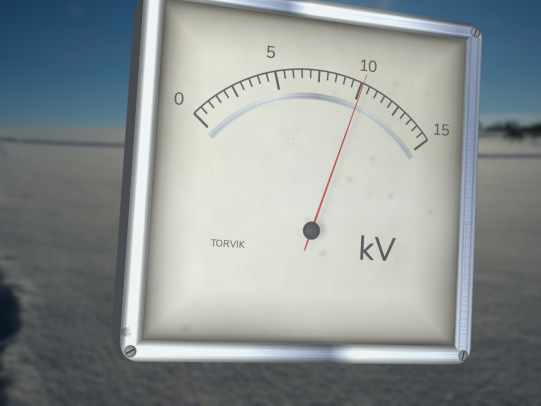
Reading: 10 kV
